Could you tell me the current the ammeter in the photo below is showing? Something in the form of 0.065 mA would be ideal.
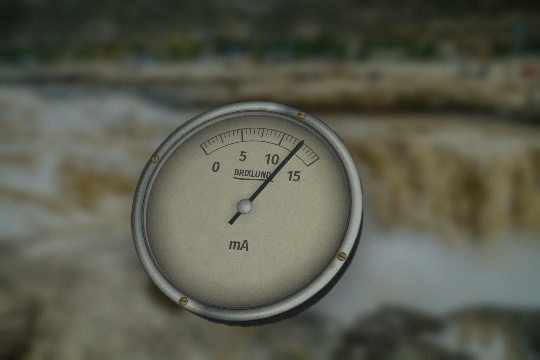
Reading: 12.5 mA
